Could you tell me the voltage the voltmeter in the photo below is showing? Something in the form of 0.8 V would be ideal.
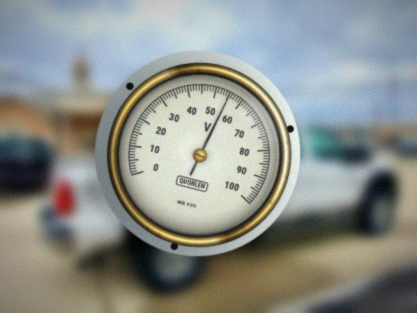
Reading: 55 V
